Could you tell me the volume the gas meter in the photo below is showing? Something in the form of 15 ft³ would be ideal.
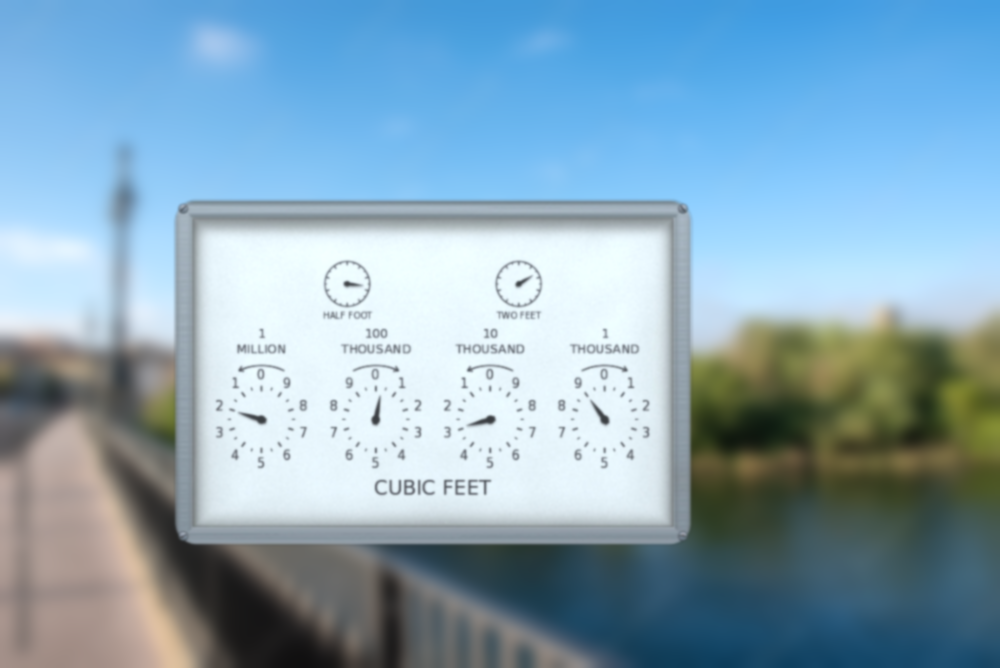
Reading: 202900 ft³
